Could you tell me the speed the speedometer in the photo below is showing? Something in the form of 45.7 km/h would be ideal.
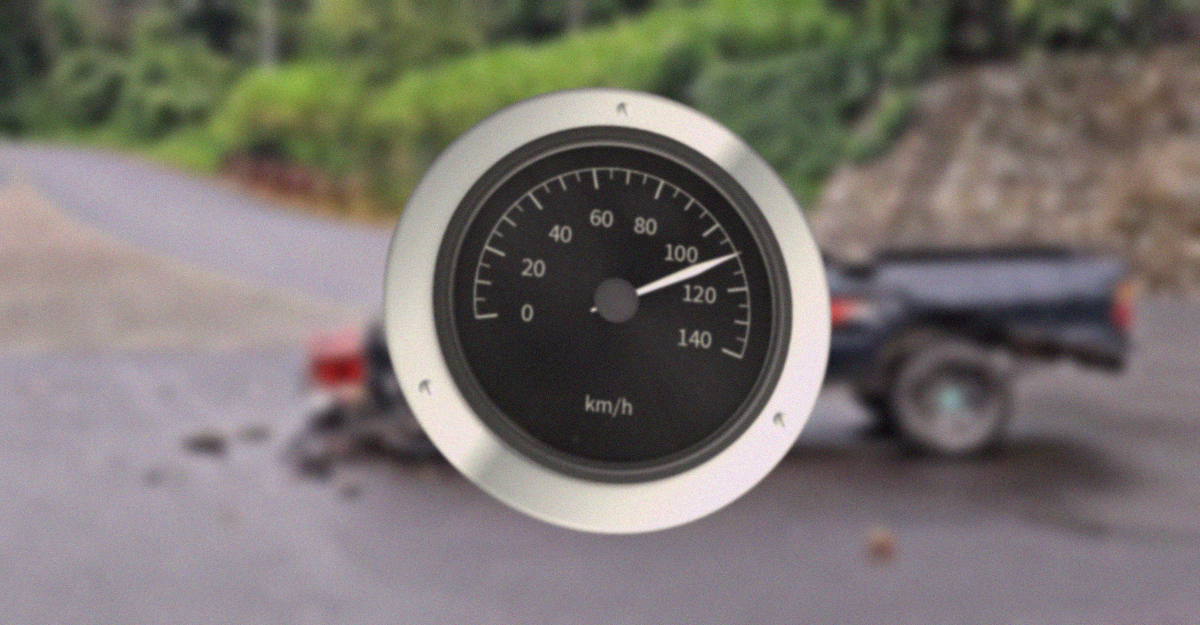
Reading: 110 km/h
